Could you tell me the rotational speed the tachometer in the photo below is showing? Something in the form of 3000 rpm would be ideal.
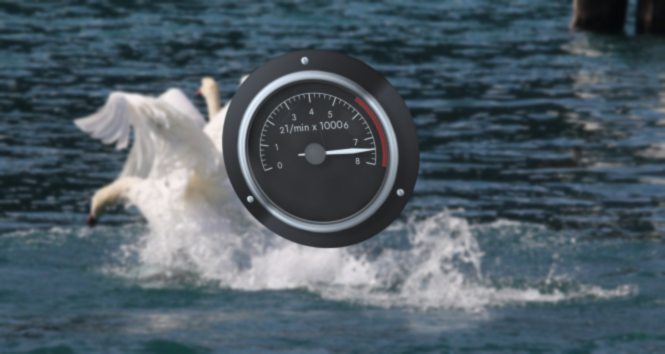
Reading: 7400 rpm
